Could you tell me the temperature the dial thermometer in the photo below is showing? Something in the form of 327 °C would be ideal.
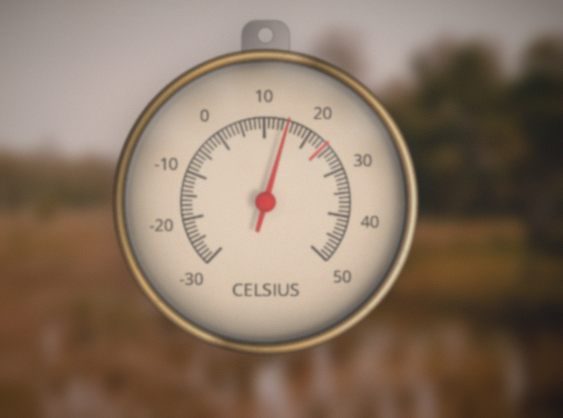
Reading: 15 °C
